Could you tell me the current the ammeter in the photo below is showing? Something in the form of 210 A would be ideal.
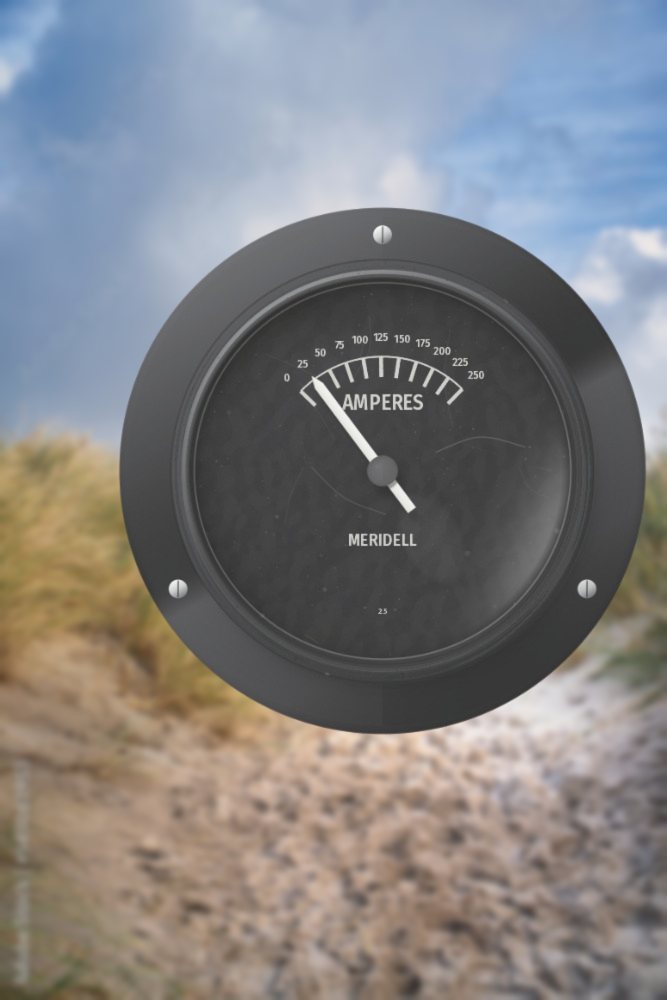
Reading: 25 A
